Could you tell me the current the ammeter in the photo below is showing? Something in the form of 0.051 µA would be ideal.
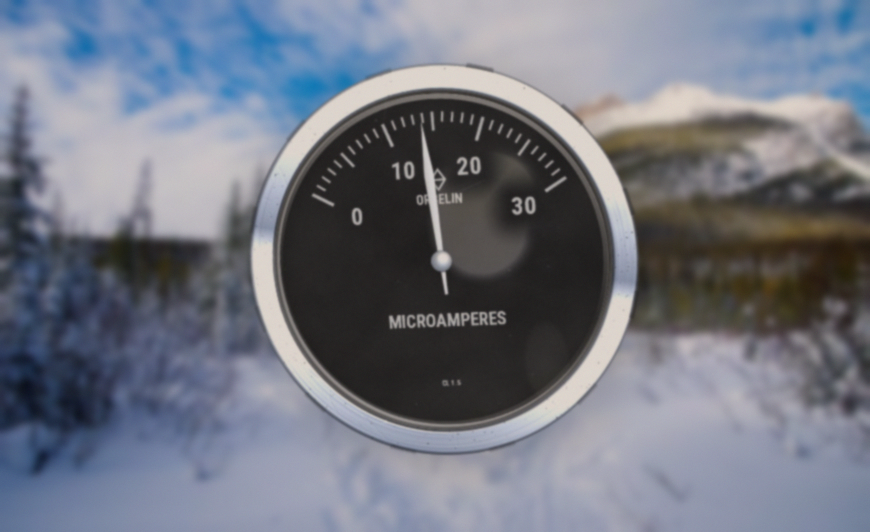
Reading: 14 µA
